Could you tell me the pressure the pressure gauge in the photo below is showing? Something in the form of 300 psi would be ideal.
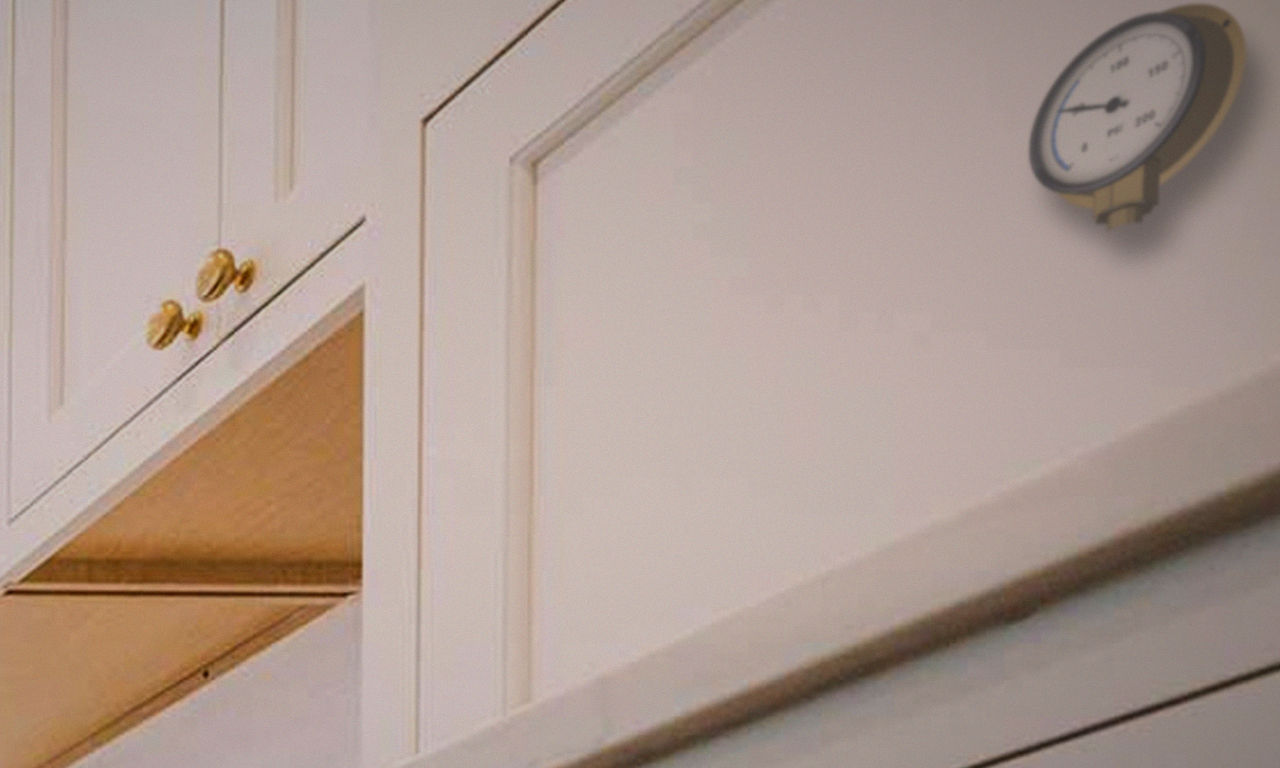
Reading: 50 psi
